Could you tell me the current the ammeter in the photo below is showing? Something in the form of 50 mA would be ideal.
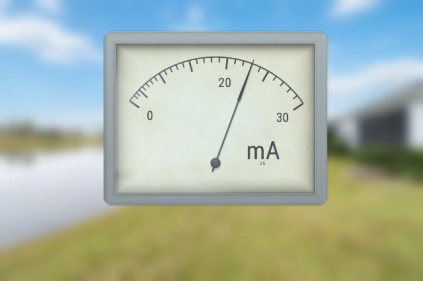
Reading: 23 mA
